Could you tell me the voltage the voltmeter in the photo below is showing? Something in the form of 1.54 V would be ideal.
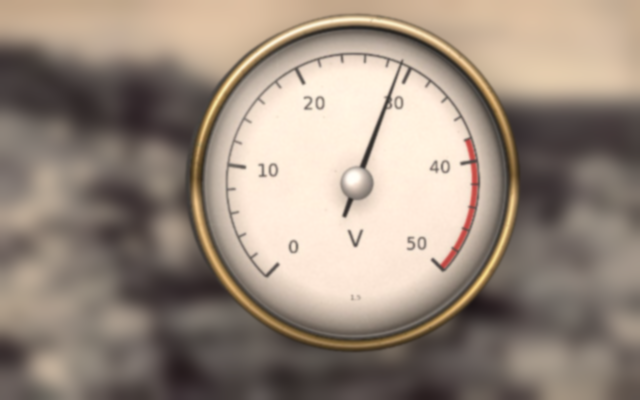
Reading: 29 V
